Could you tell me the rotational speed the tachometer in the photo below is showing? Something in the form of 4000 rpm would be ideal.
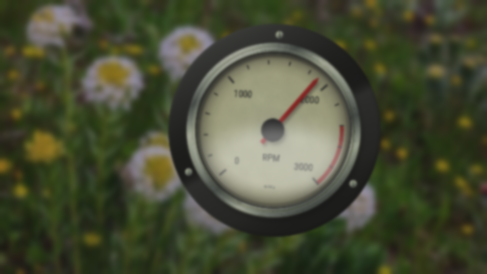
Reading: 1900 rpm
